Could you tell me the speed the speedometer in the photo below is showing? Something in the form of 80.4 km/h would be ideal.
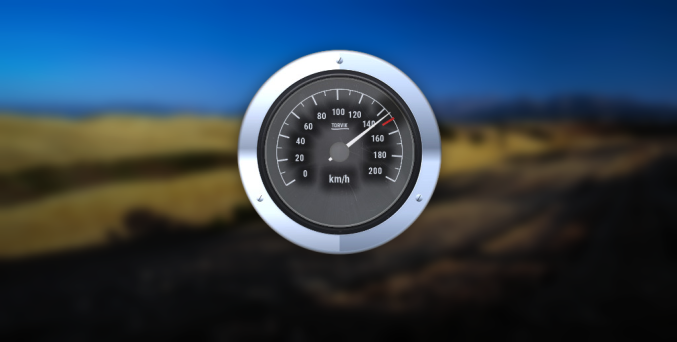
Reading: 145 km/h
